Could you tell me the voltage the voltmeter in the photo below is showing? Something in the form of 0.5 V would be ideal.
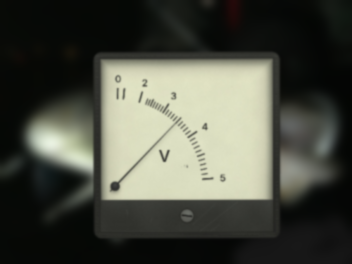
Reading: 3.5 V
